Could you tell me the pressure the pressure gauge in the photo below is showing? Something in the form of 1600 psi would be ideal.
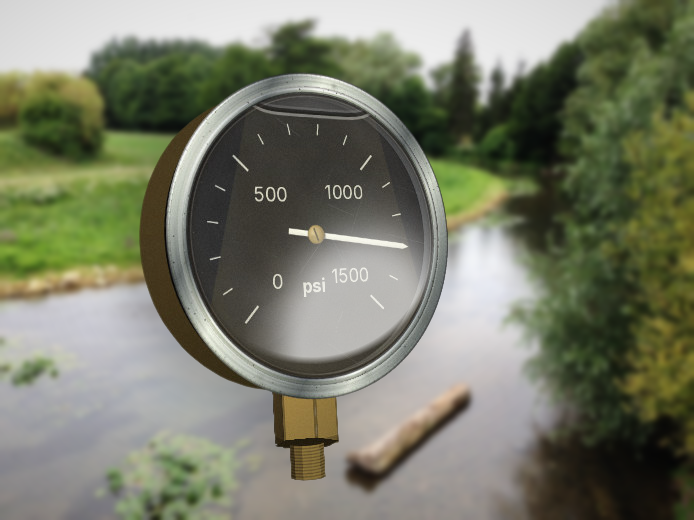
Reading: 1300 psi
